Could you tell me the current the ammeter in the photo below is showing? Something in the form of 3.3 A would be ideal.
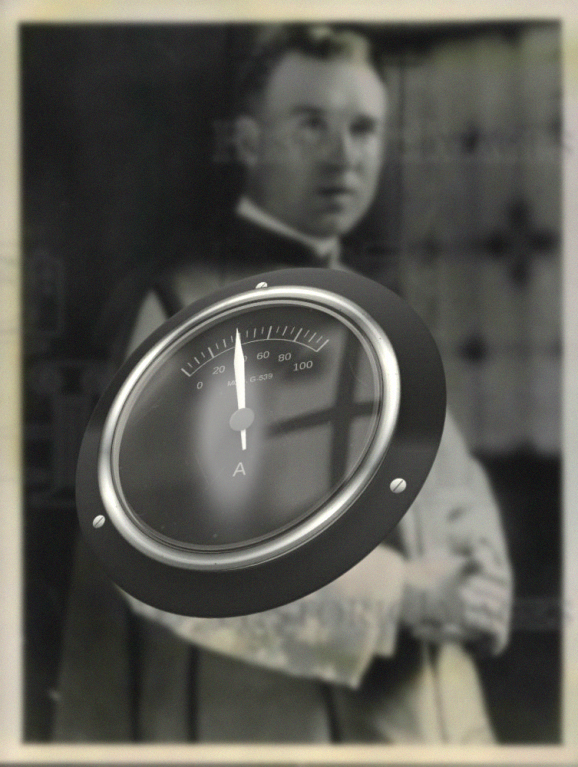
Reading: 40 A
